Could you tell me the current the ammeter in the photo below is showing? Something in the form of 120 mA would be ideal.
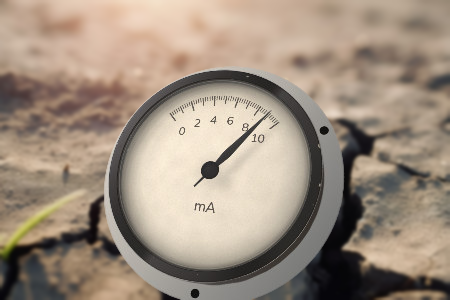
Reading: 9 mA
